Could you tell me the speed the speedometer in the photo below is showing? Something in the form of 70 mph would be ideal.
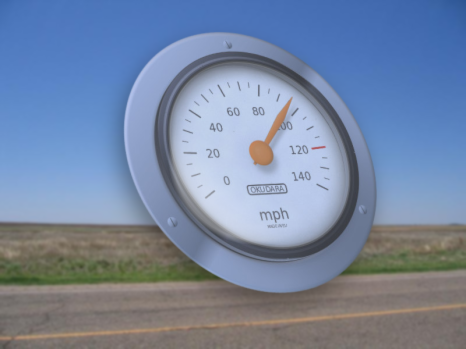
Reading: 95 mph
